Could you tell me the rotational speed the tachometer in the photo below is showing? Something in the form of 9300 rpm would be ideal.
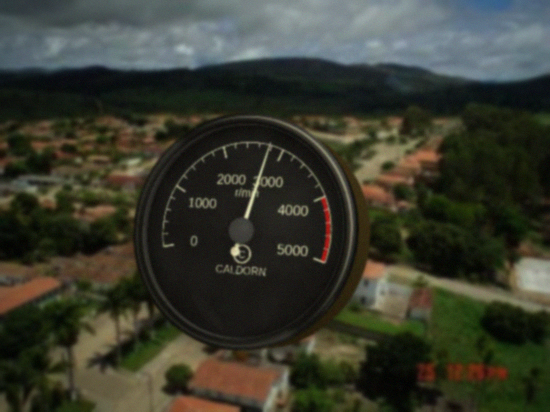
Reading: 2800 rpm
